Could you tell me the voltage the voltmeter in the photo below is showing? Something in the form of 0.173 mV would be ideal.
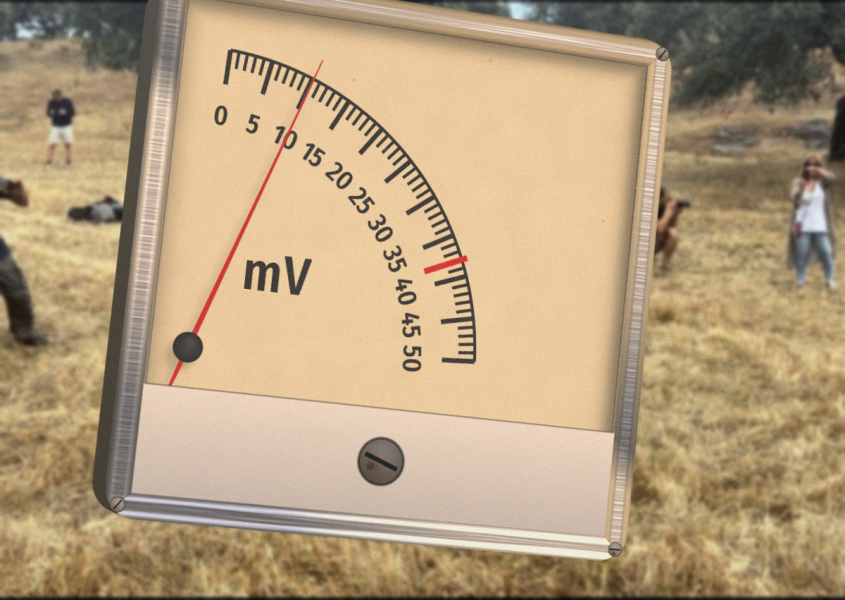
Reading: 10 mV
